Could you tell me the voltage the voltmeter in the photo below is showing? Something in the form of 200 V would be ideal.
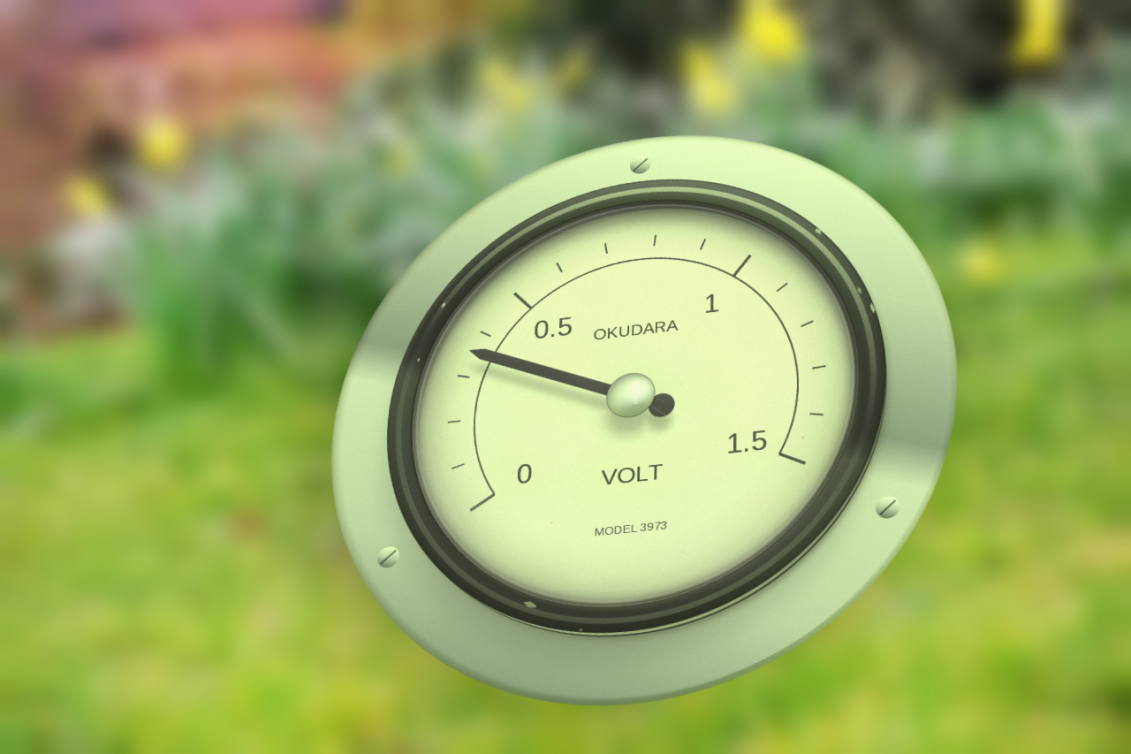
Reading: 0.35 V
